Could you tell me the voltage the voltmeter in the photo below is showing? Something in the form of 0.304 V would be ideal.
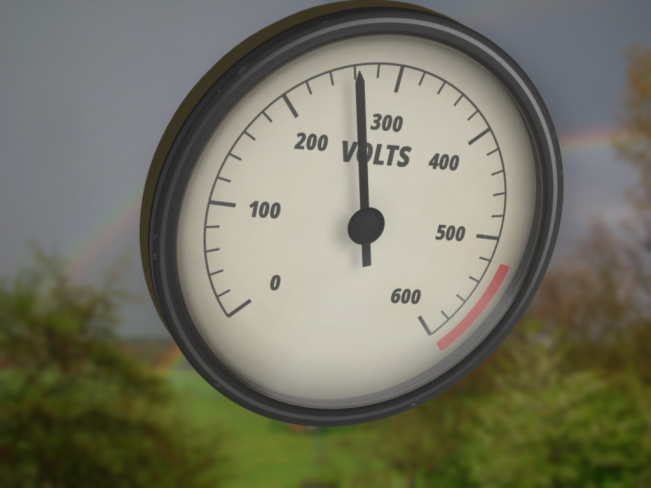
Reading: 260 V
